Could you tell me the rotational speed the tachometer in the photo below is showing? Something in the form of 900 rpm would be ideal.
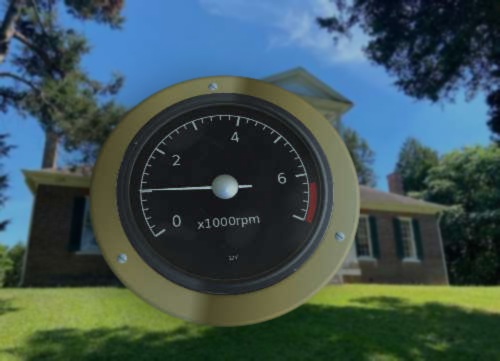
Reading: 1000 rpm
